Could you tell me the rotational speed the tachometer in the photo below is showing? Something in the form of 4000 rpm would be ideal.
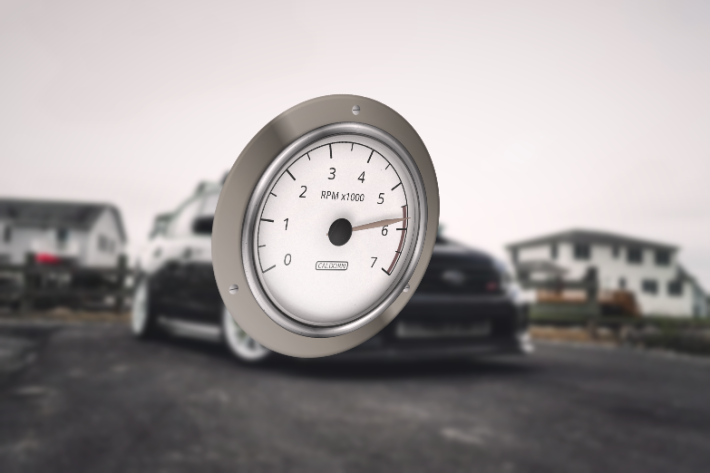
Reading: 5750 rpm
